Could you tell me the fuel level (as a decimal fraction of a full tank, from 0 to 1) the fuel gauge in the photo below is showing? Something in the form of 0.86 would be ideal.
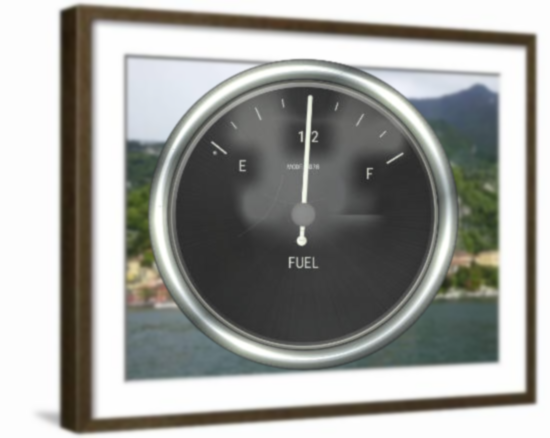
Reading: 0.5
